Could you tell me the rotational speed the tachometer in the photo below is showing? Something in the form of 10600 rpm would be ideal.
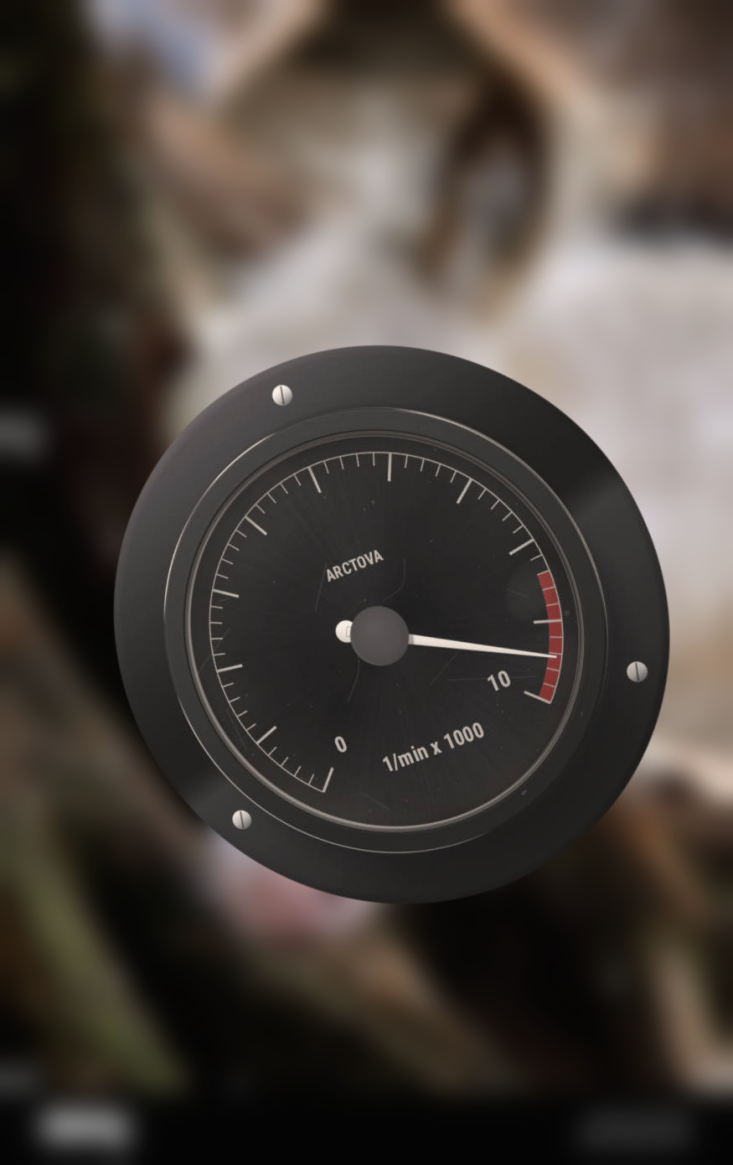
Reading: 9400 rpm
